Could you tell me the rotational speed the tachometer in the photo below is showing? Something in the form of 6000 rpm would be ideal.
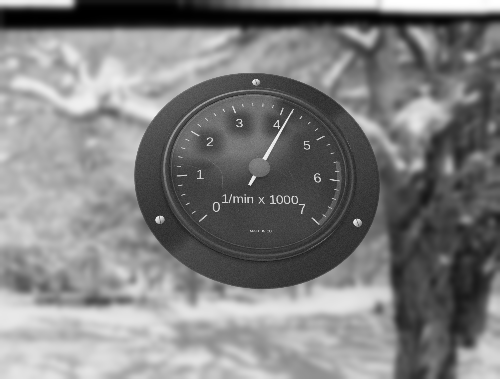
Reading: 4200 rpm
